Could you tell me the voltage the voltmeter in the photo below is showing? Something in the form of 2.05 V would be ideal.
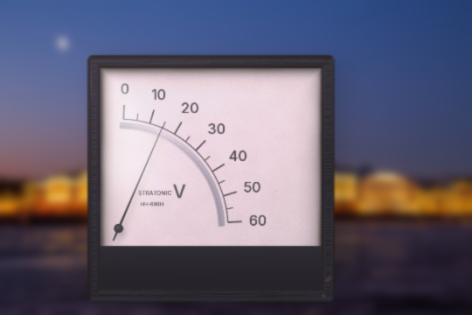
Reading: 15 V
